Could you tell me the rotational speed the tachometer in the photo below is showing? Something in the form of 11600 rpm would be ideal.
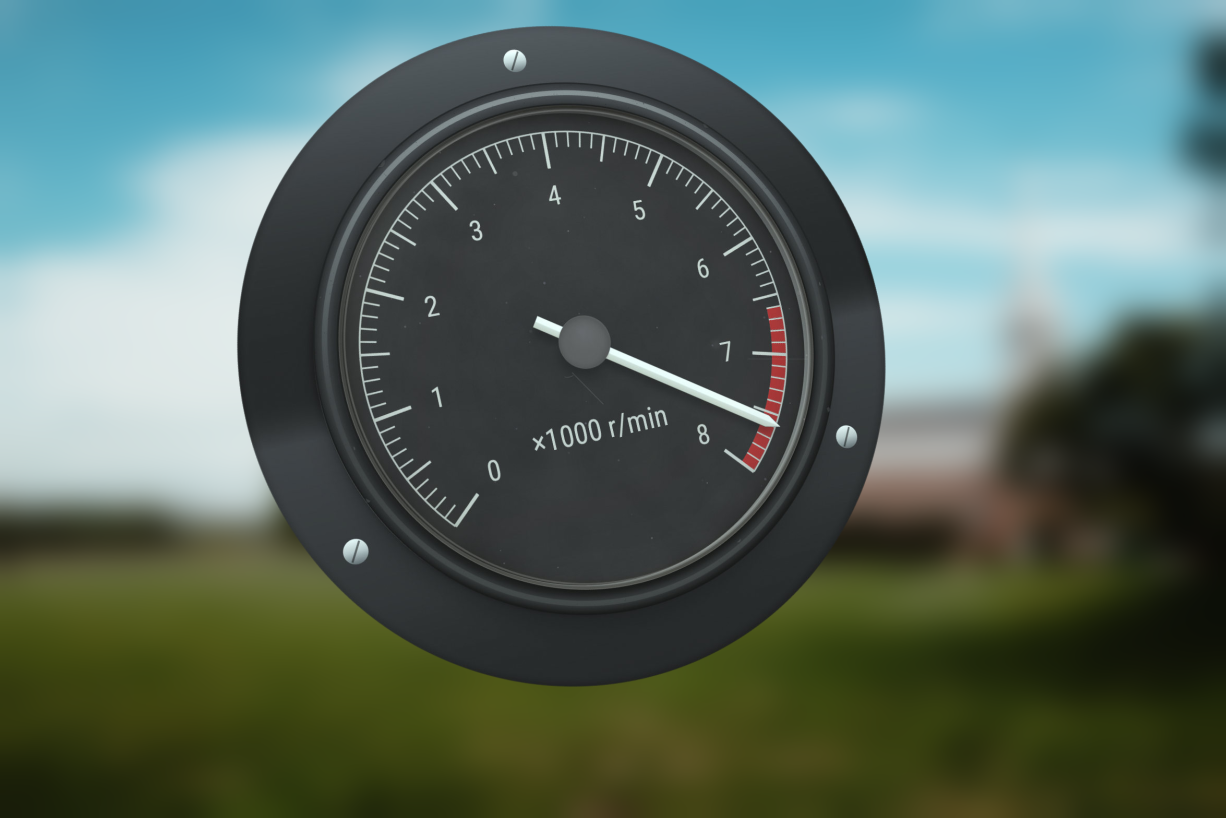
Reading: 7600 rpm
